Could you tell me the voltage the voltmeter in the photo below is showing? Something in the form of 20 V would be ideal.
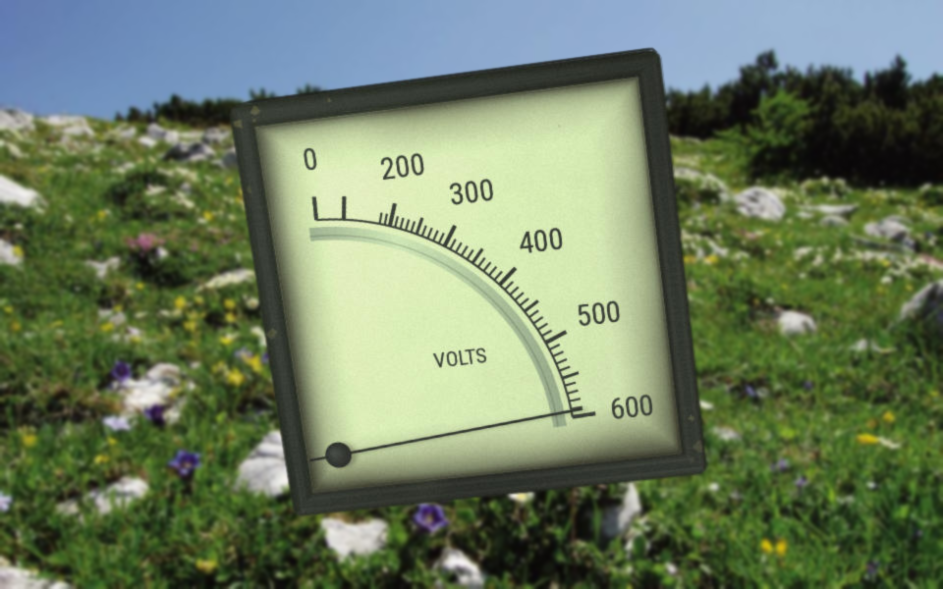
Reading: 590 V
